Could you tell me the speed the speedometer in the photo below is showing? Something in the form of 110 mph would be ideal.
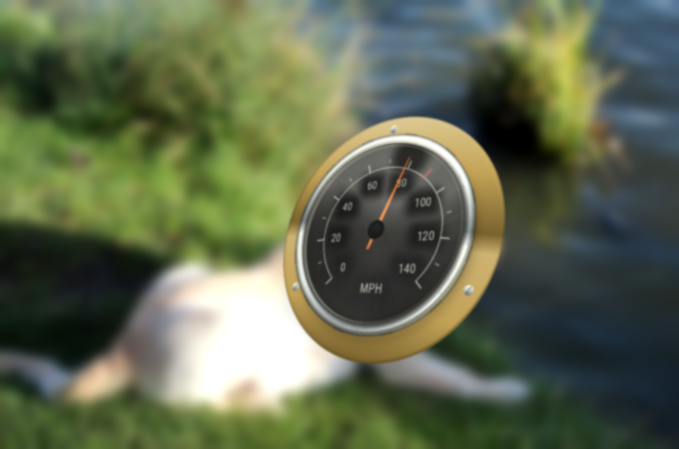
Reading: 80 mph
